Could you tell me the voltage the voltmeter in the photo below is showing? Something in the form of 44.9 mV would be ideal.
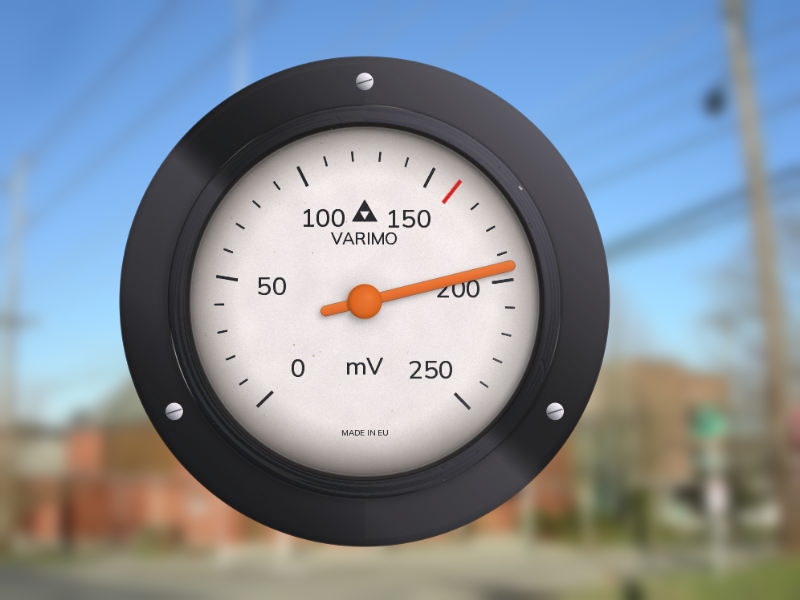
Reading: 195 mV
